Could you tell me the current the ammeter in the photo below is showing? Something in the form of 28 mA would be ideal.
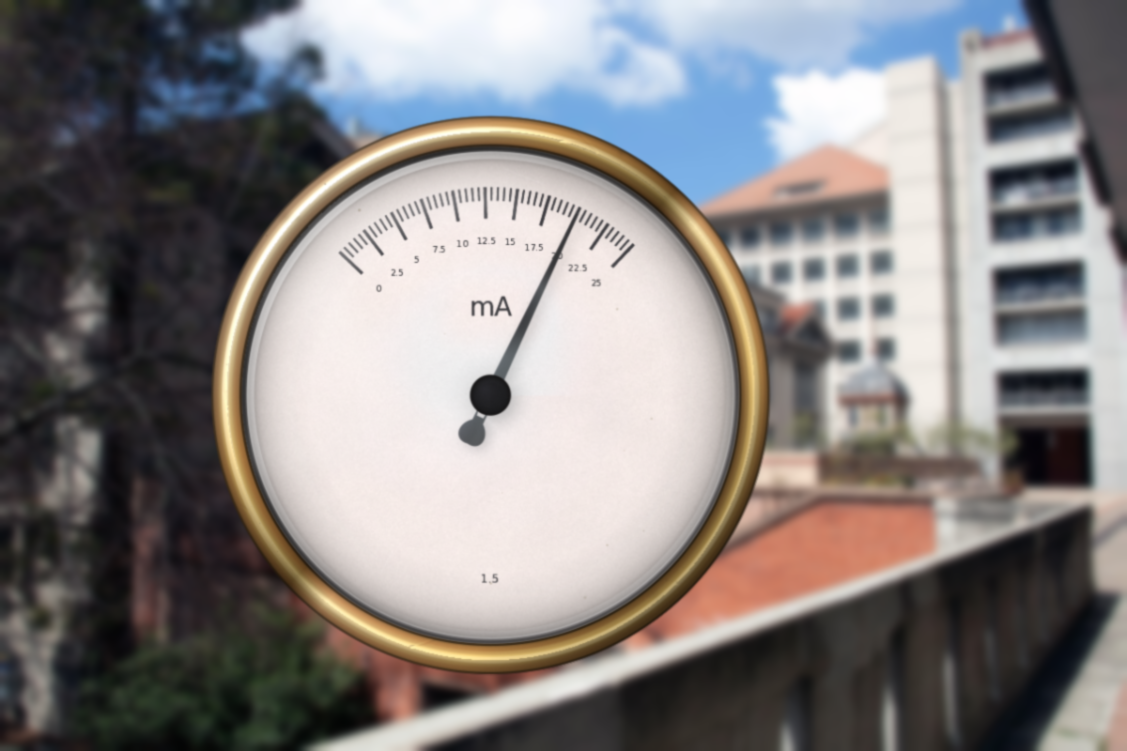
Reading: 20 mA
